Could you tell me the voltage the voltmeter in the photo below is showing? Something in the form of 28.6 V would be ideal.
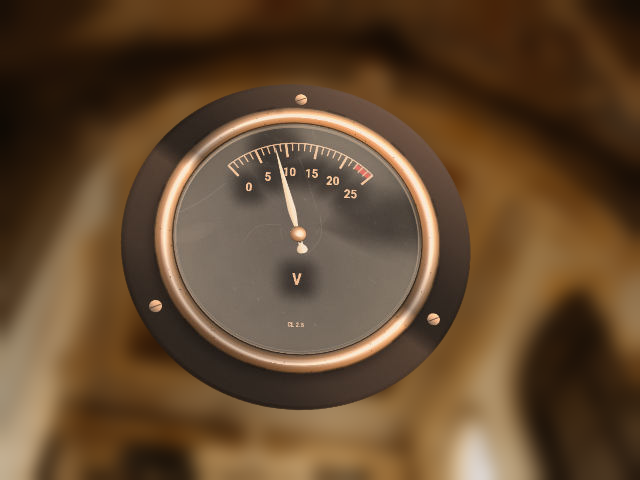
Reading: 8 V
